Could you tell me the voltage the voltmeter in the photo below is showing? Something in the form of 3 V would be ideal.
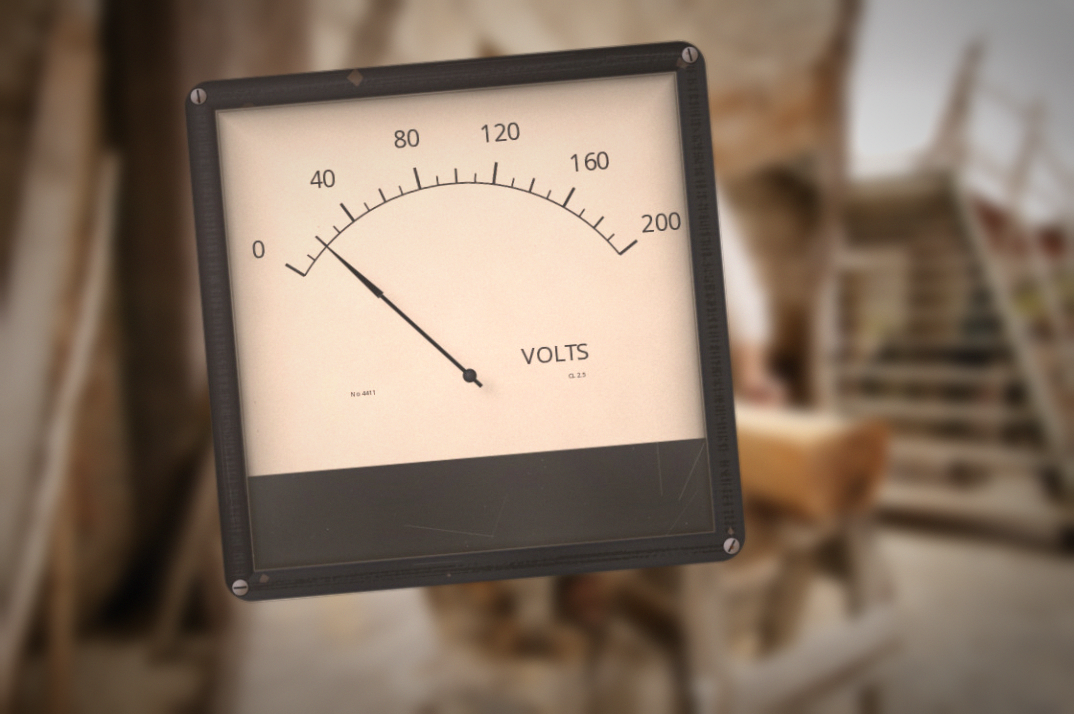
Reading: 20 V
